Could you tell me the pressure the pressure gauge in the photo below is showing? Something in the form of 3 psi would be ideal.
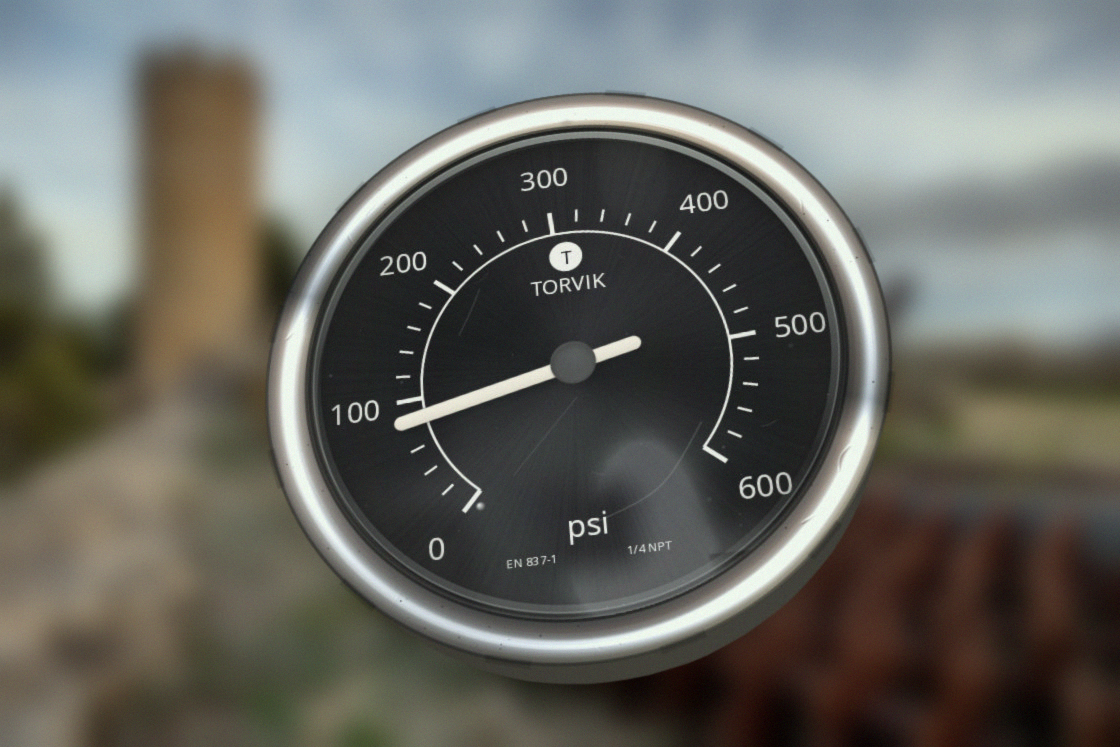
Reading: 80 psi
